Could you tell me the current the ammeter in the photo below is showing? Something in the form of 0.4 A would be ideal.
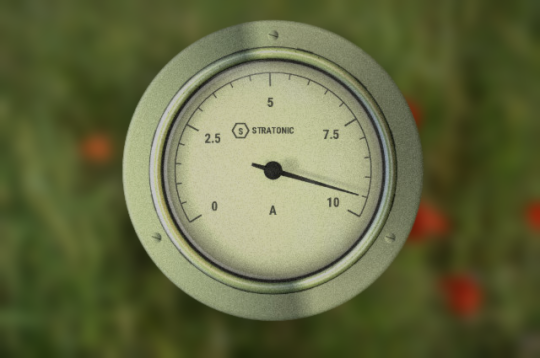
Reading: 9.5 A
